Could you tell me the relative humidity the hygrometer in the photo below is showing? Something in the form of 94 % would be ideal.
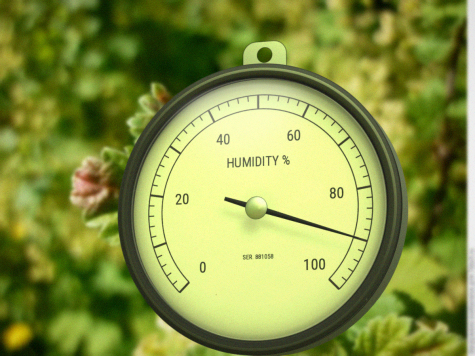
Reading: 90 %
